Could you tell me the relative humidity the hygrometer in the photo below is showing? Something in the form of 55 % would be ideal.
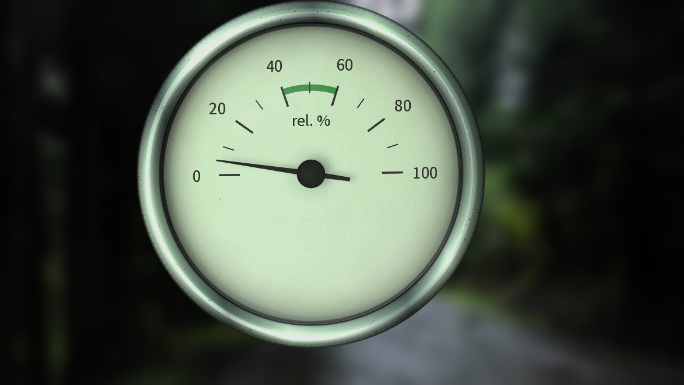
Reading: 5 %
